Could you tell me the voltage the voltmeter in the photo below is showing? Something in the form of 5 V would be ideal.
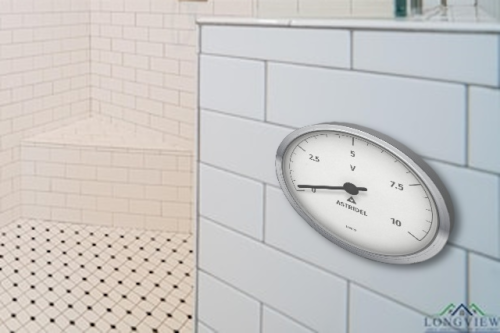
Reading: 0.25 V
